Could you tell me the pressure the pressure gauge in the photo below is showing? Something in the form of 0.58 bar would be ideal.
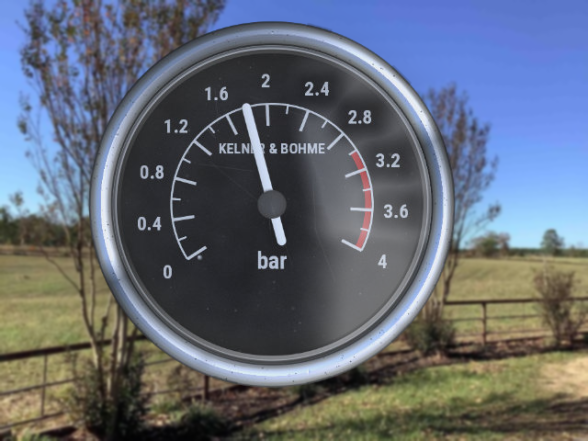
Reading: 1.8 bar
